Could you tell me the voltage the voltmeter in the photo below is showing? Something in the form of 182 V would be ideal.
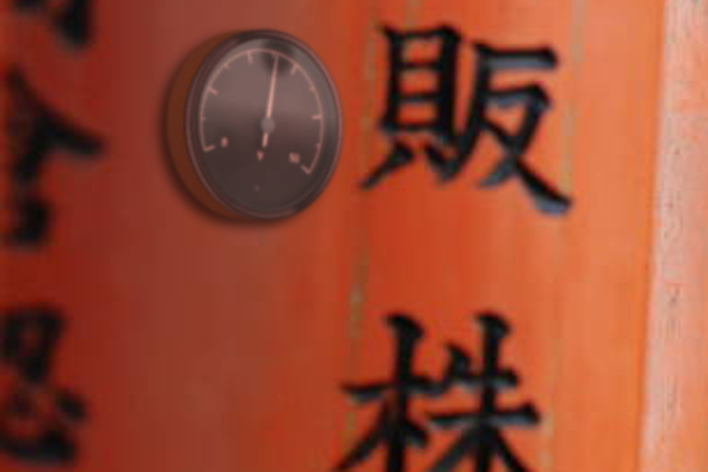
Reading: 25 V
